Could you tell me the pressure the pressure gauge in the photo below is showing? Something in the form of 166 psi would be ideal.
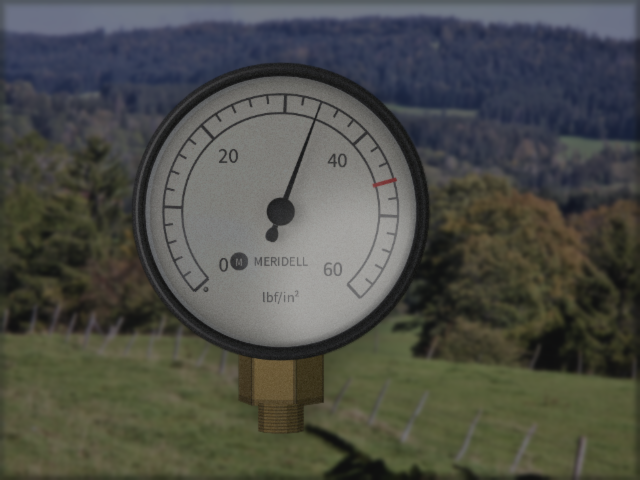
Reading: 34 psi
